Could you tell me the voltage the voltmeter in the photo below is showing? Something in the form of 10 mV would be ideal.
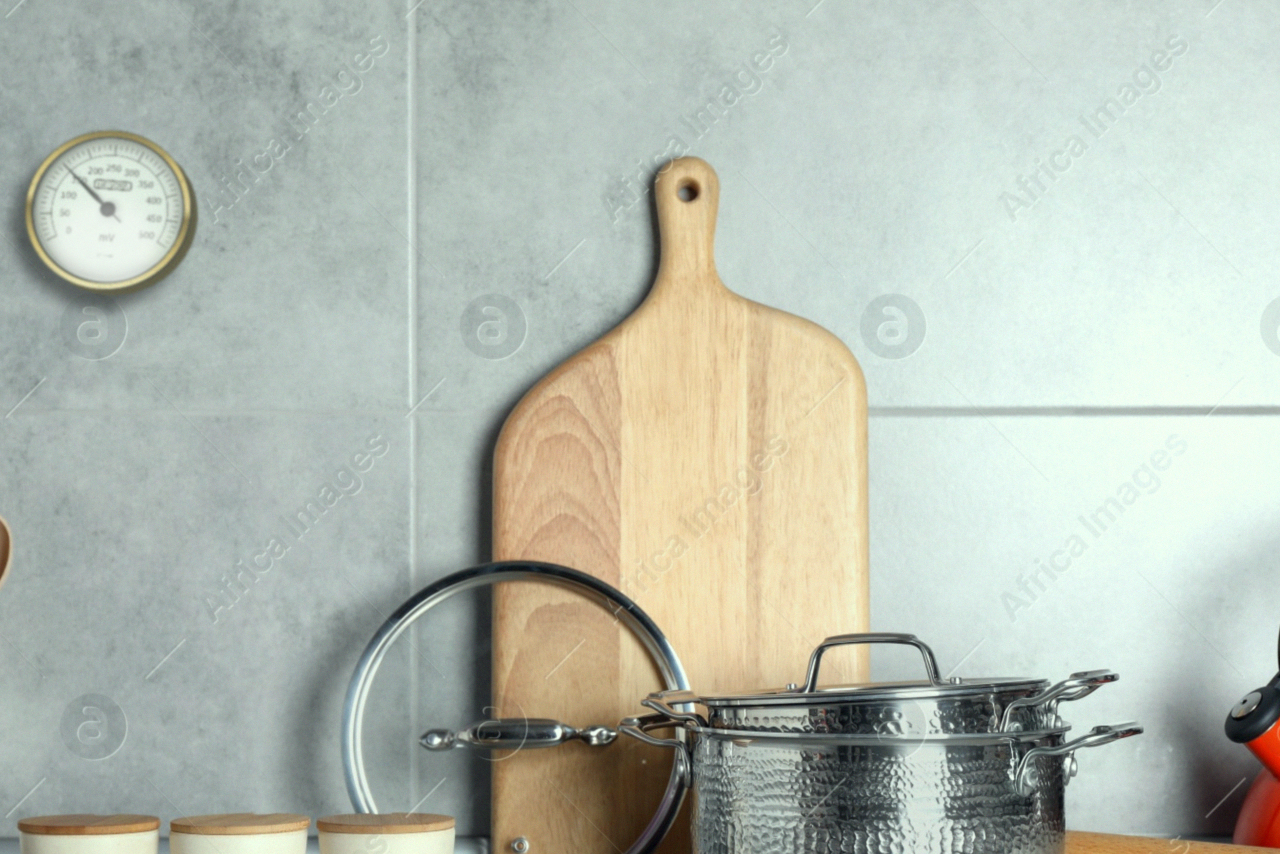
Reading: 150 mV
